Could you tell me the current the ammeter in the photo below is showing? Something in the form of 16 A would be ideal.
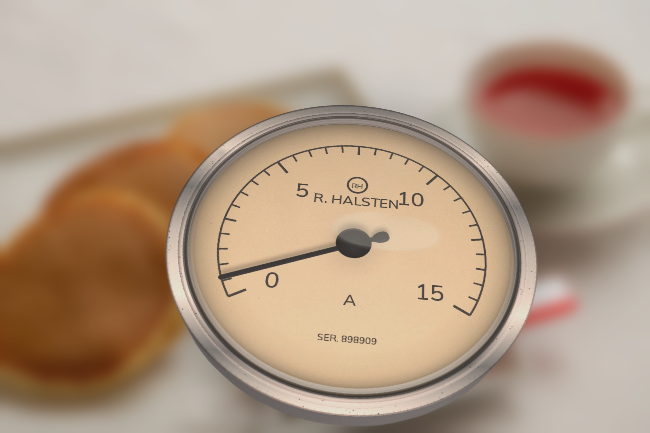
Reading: 0.5 A
